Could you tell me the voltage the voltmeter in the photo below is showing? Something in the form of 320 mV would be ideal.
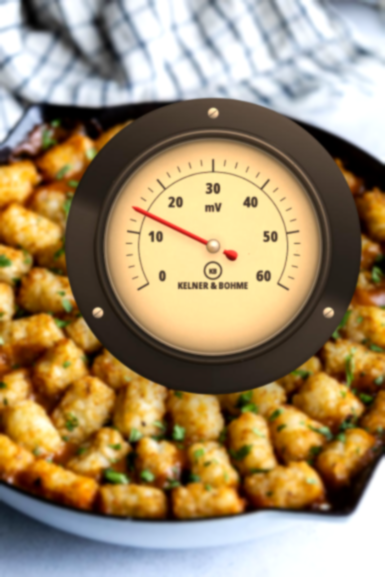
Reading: 14 mV
